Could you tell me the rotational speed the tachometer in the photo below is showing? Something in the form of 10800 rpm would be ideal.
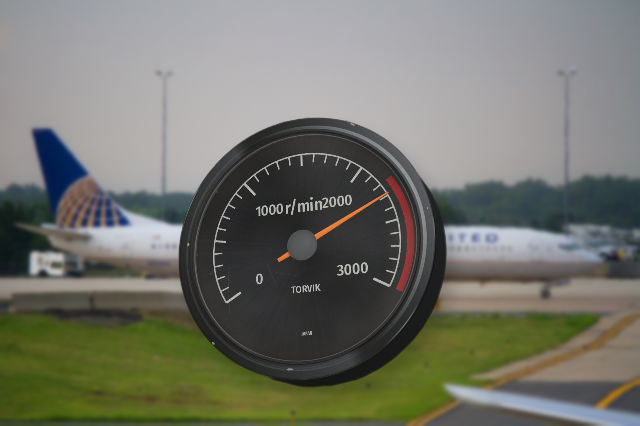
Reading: 2300 rpm
